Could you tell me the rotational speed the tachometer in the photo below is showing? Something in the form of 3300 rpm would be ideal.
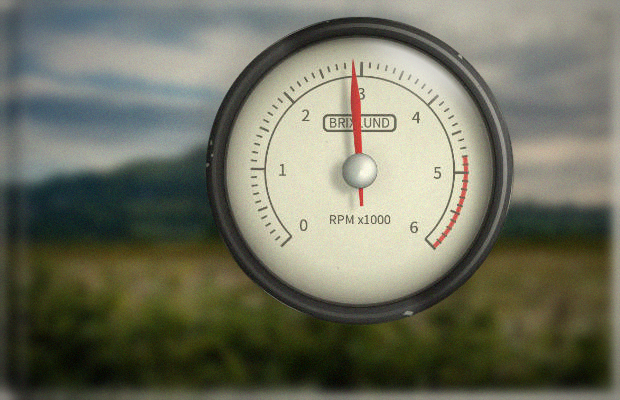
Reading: 2900 rpm
